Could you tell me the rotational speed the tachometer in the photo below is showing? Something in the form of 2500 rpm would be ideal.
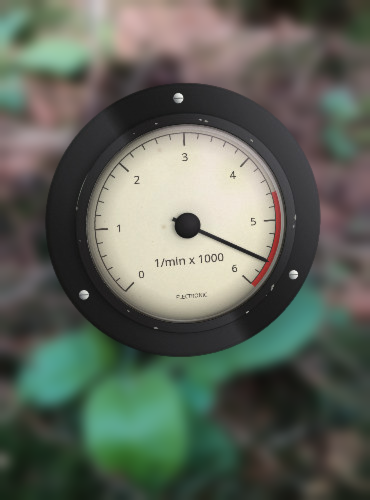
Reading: 5600 rpm
